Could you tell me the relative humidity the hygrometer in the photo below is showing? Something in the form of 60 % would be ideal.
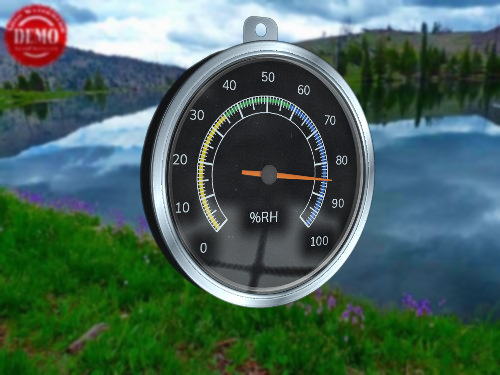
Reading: 85 %
